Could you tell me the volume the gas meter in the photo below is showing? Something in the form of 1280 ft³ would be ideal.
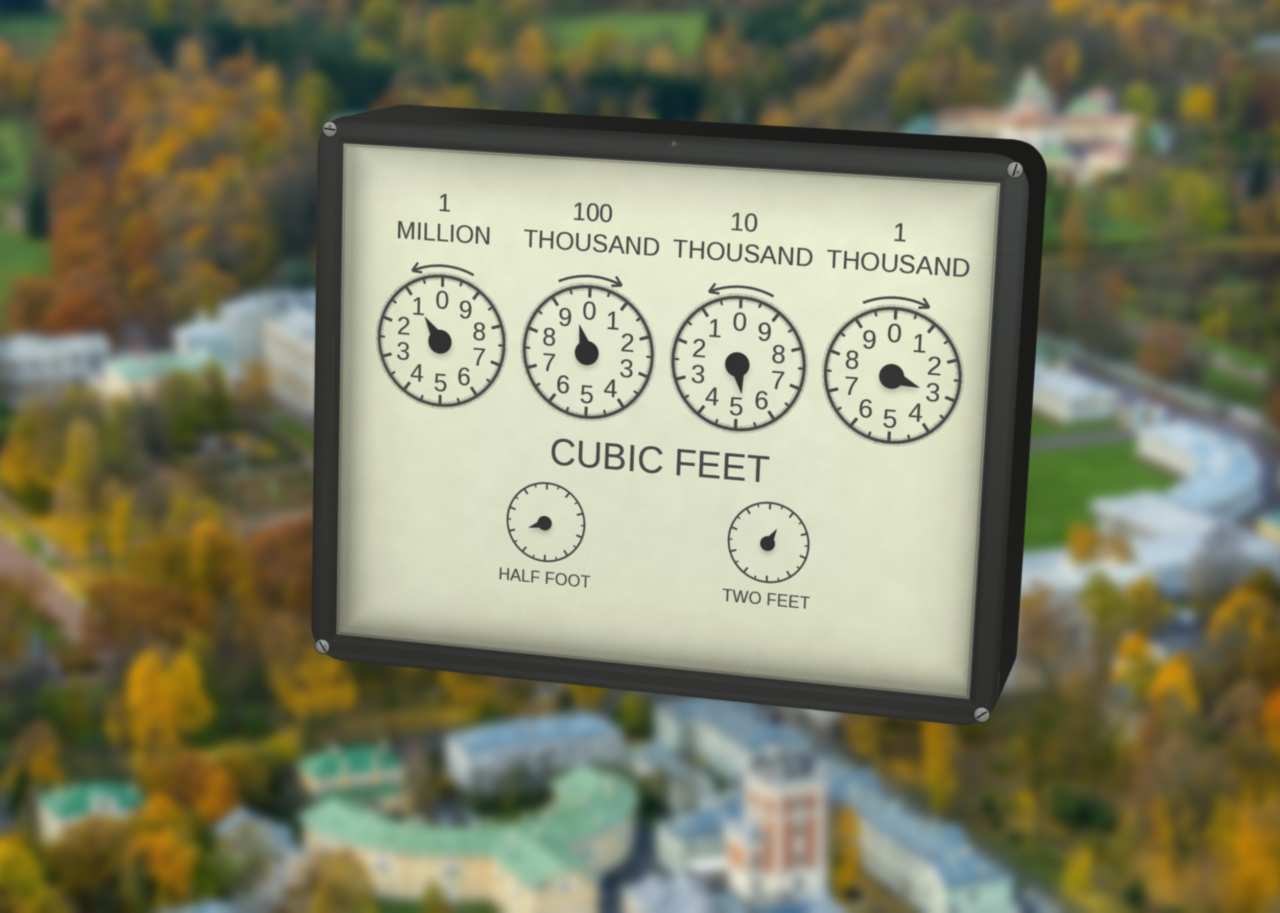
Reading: 95300 ft³
